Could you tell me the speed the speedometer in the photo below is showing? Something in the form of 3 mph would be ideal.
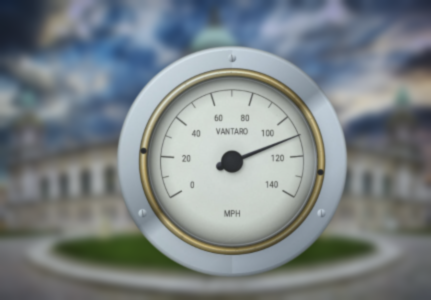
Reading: 110 mph
